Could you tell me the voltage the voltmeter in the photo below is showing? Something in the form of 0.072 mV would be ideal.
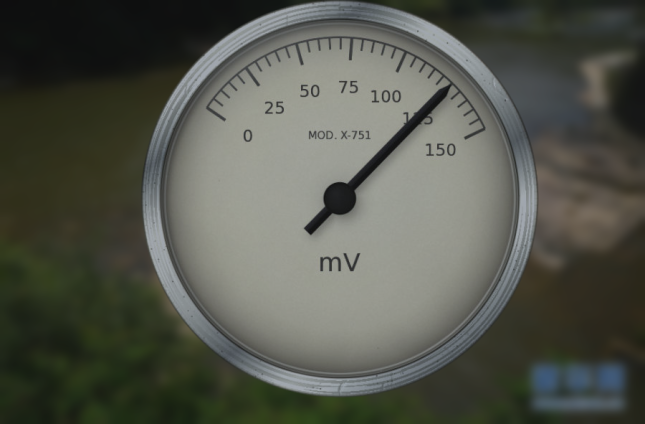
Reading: 125 mV
